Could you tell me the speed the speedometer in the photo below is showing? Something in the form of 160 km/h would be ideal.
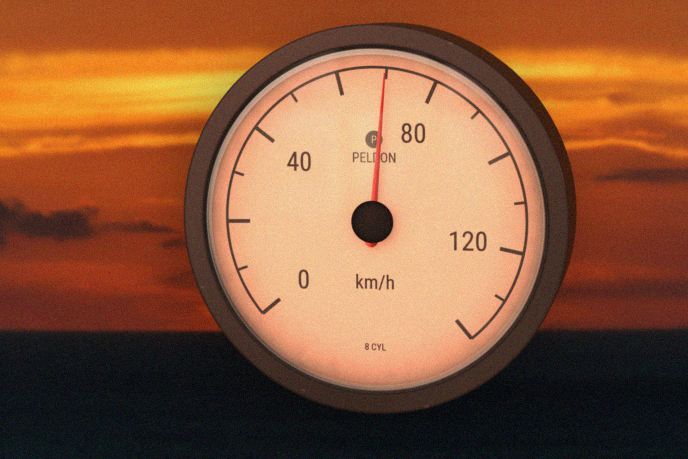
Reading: 70 km/h
